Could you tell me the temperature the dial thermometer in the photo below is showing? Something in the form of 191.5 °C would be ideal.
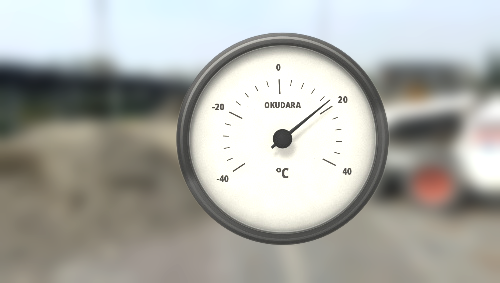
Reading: 18 °C
